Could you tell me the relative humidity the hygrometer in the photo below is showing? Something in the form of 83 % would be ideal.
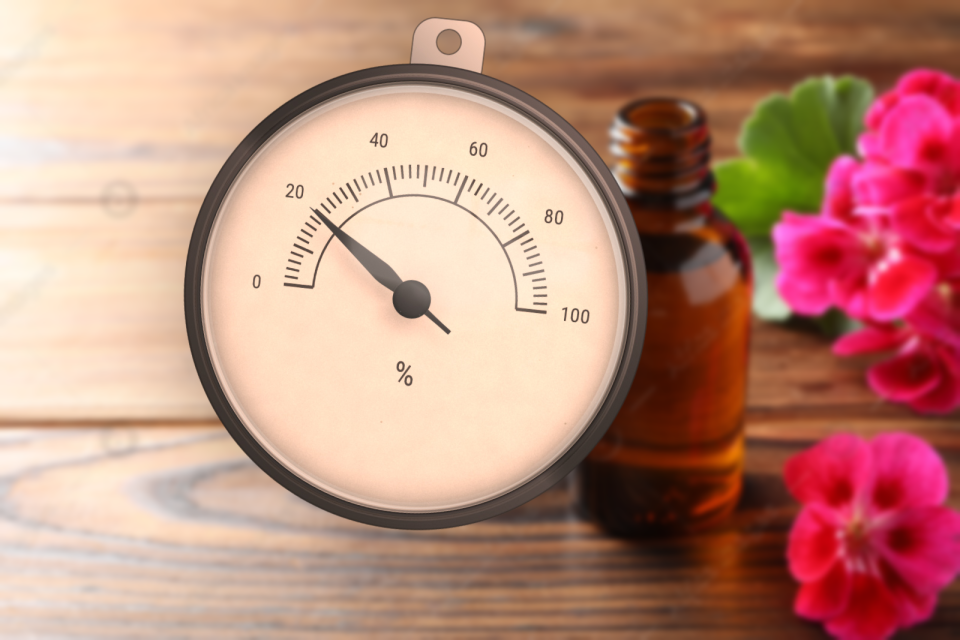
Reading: 20 %
